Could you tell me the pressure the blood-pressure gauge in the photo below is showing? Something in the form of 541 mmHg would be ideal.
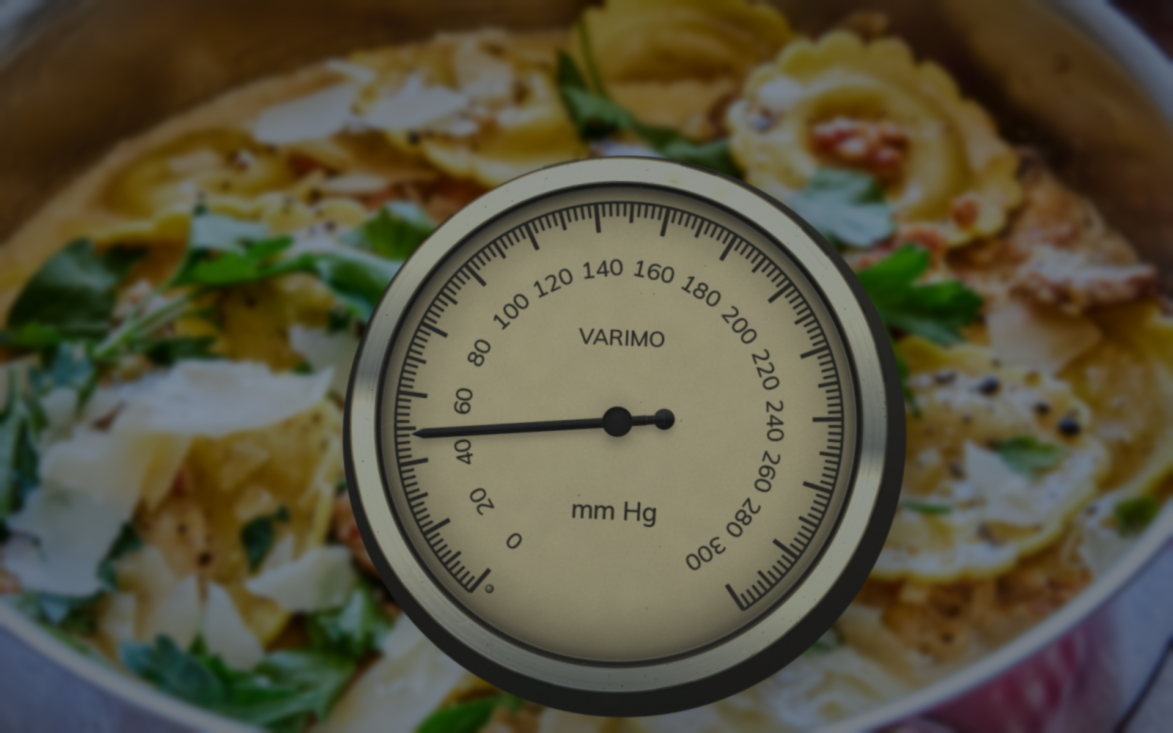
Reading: 48 mmHg
